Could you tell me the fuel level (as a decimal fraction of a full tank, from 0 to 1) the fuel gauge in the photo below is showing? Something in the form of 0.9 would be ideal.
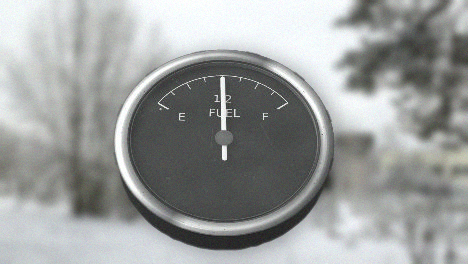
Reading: 0.5
